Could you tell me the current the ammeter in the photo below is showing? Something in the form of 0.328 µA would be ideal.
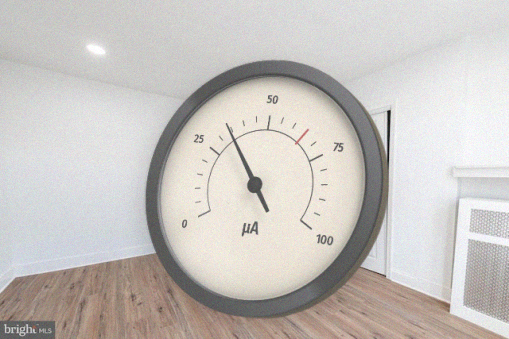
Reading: 35 µA
